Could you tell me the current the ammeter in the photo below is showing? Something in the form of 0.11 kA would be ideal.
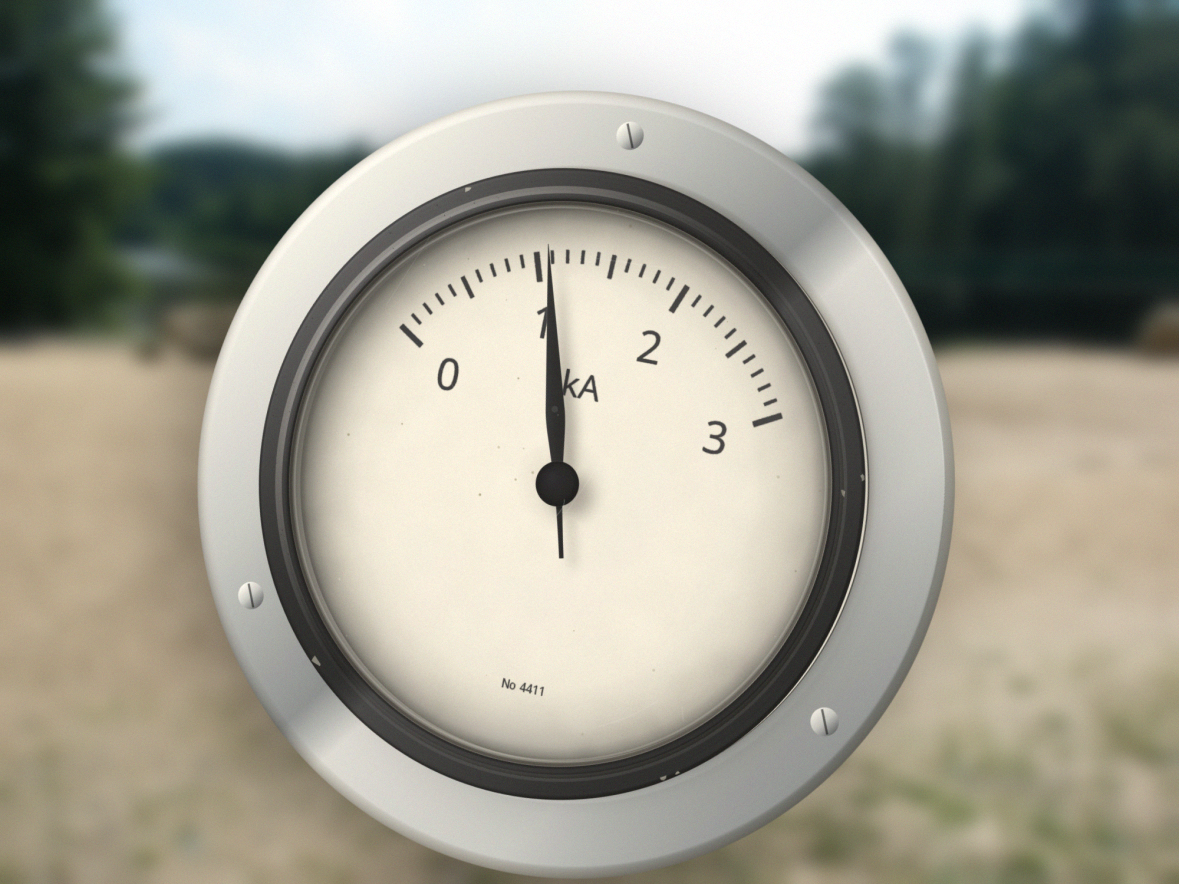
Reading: 1.1 kA
